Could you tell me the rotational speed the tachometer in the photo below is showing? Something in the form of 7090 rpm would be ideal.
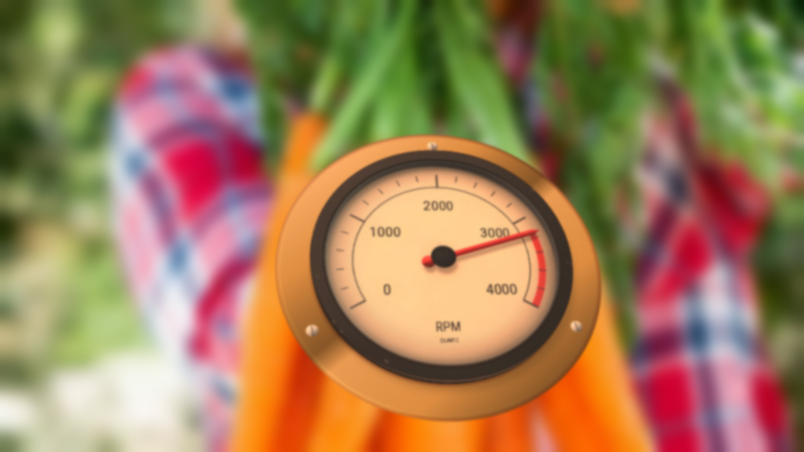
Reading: 3200 rpm
